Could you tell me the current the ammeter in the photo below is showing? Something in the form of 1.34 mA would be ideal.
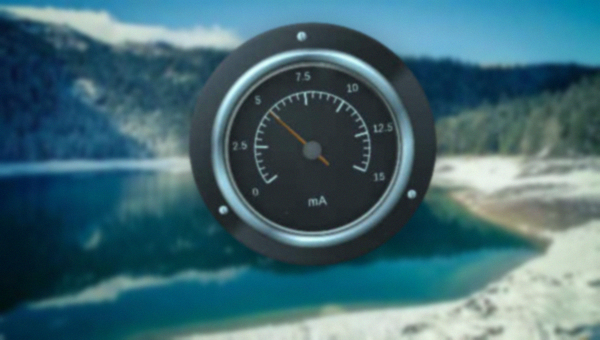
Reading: 5 mA
